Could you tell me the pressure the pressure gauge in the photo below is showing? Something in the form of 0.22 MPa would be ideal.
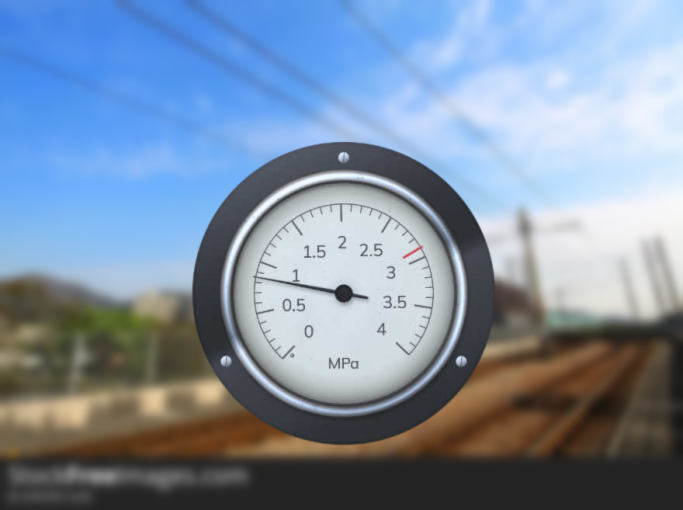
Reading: 0.85 MPa
